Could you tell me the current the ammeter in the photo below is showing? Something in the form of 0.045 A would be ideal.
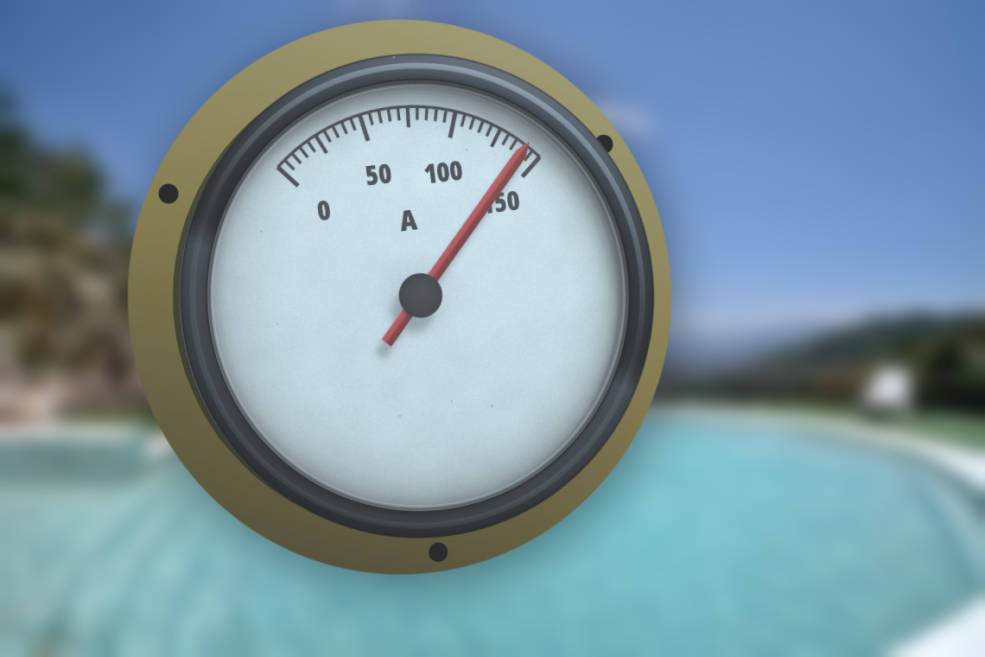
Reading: 140 A
